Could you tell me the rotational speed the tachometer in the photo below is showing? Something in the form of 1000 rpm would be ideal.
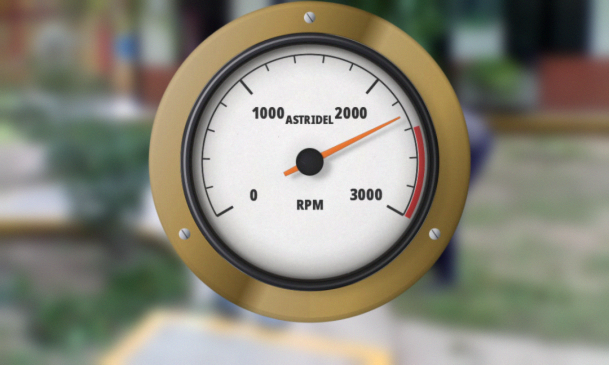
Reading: 2300 rpm
